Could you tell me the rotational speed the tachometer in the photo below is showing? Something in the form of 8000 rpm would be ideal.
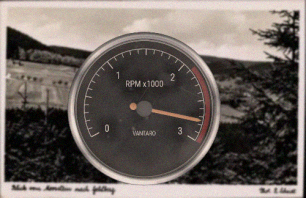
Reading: 2750 rpm
